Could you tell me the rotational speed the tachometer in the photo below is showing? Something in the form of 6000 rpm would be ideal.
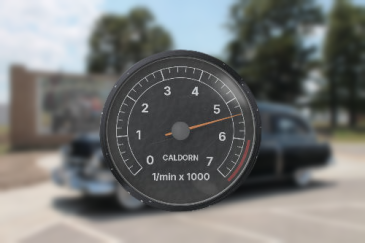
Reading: 5400 rpm
